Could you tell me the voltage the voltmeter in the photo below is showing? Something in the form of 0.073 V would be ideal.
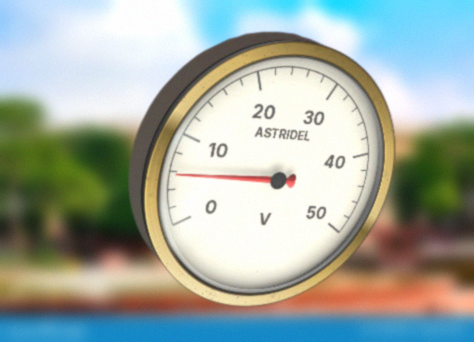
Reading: 6 V
